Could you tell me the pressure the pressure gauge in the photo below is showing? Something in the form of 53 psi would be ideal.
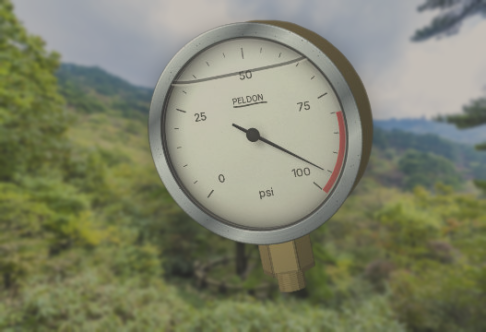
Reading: 95 psi
